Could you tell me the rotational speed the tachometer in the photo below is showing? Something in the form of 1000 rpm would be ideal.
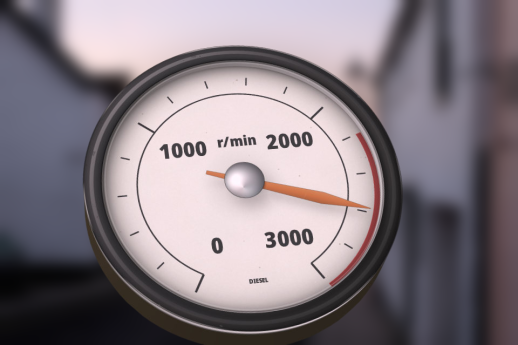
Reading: 2600 rpm
